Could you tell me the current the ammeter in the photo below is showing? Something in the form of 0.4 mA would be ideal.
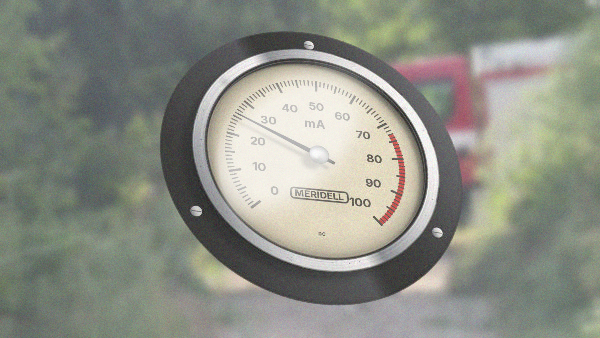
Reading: 25 mA
